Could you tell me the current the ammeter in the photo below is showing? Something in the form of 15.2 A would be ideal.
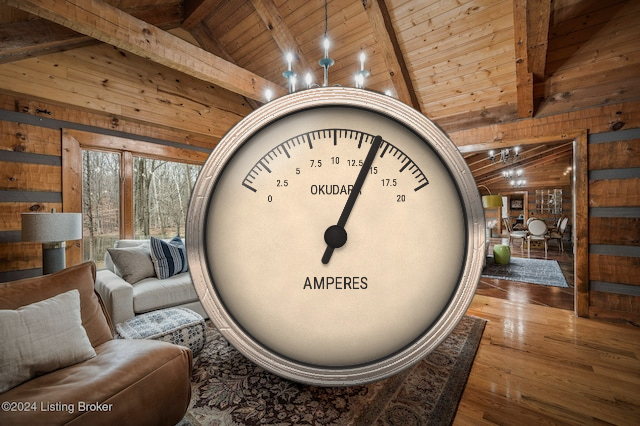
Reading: 14 A
